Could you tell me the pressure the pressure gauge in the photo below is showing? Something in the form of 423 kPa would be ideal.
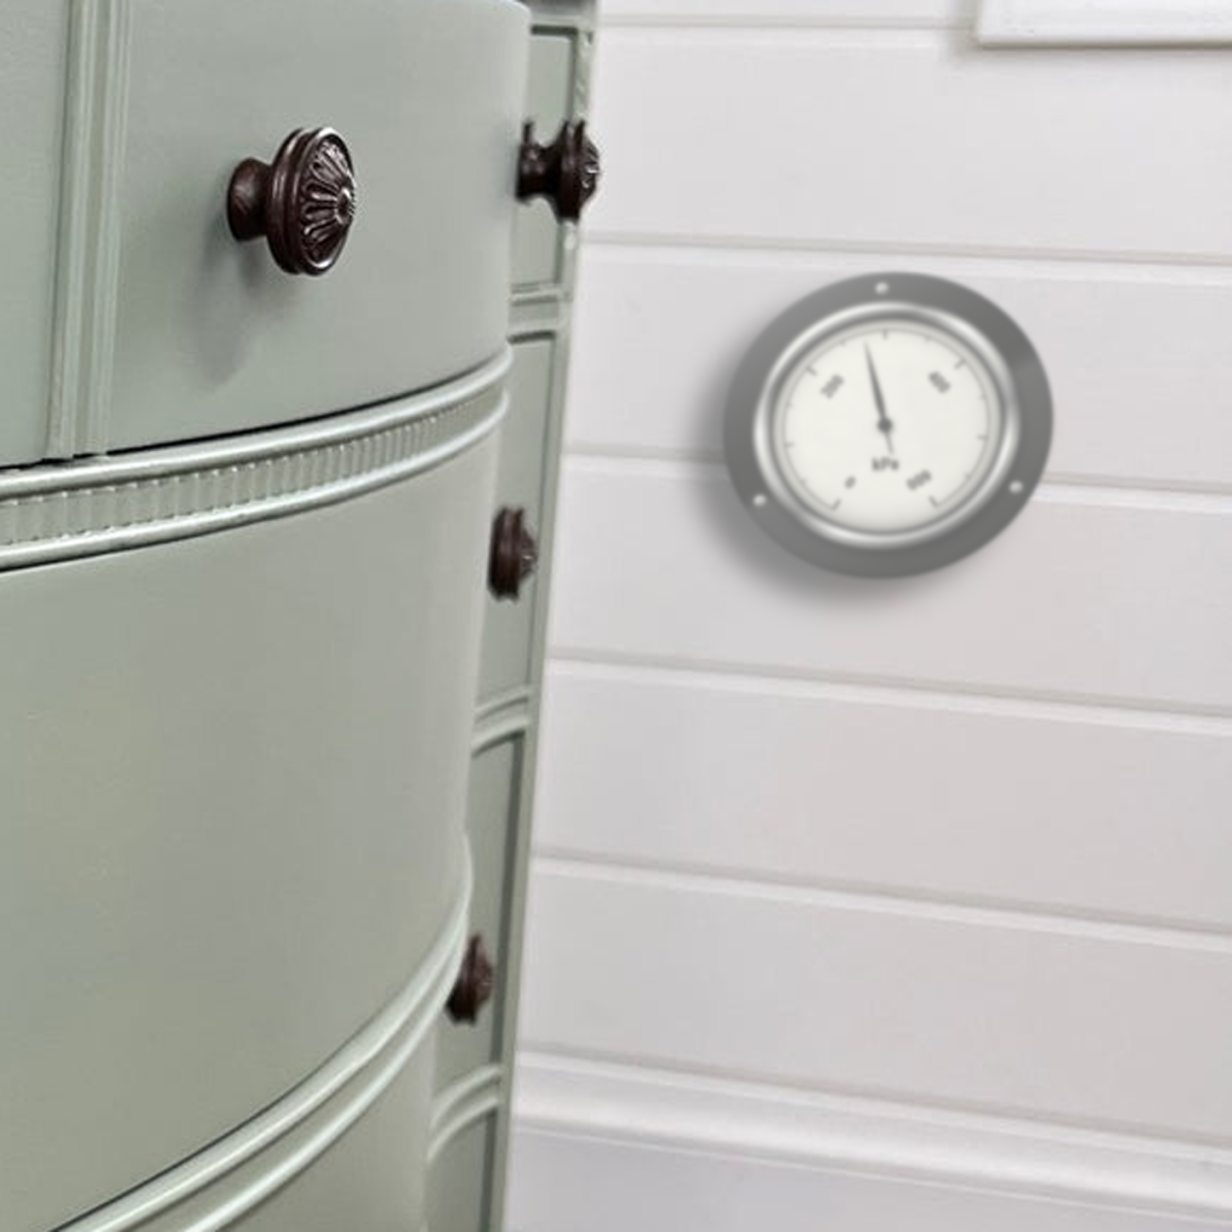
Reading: 275 kPa
